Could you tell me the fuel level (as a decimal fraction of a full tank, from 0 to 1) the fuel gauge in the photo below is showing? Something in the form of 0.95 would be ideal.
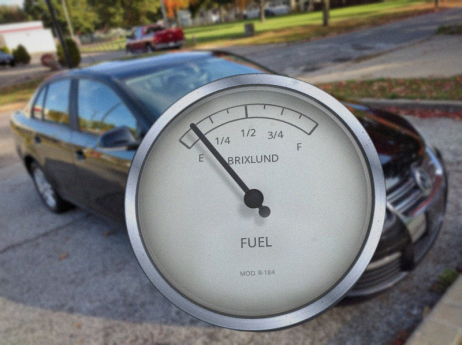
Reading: 0.125
